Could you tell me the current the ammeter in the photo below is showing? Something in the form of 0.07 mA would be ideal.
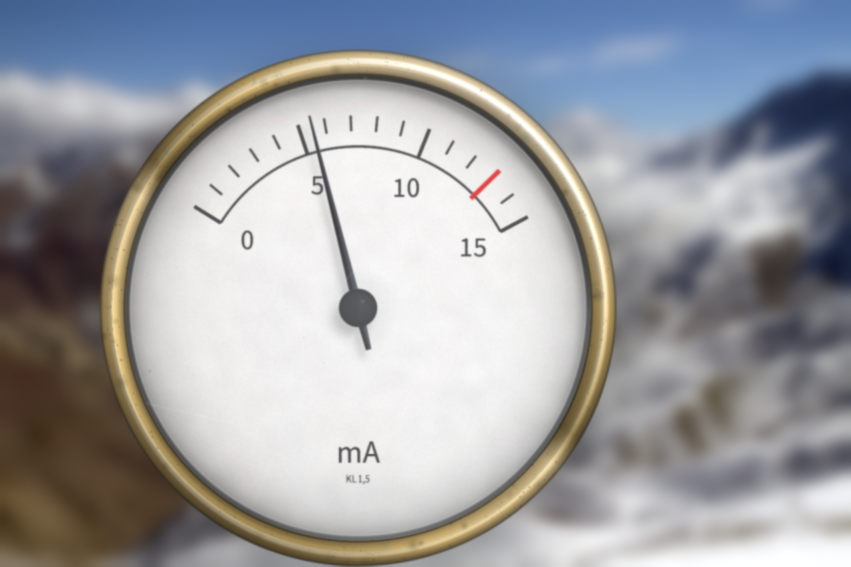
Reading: 5.5 mA
